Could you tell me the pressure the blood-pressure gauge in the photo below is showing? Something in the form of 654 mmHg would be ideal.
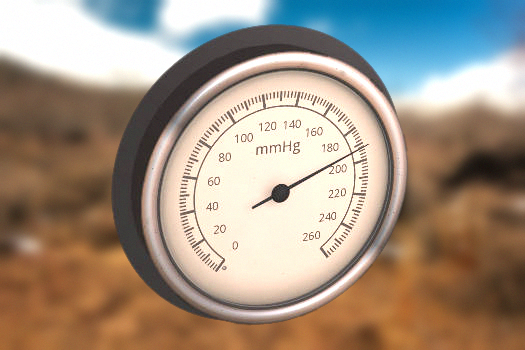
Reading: 190 mmHg
